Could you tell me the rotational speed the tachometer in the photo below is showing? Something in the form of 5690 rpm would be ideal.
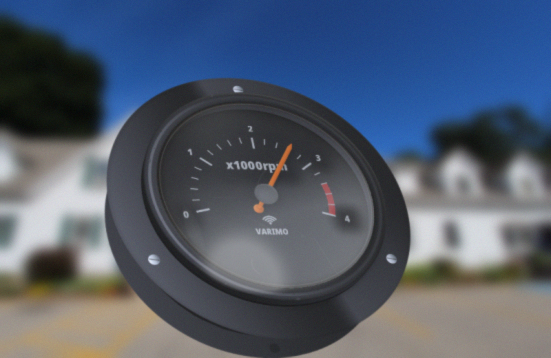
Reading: 2600 rpm
